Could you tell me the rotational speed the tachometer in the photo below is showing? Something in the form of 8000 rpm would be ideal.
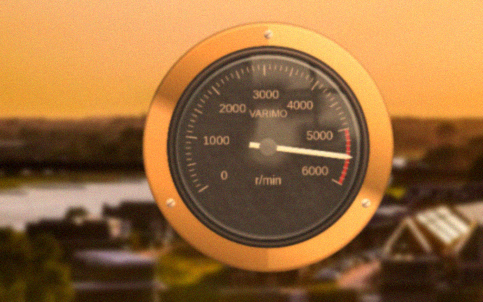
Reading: 5500 rpm
